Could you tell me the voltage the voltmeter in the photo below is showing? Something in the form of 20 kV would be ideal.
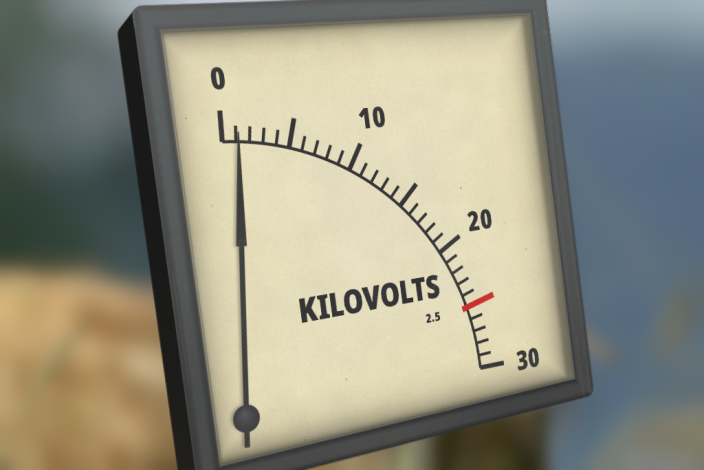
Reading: 1 kV
